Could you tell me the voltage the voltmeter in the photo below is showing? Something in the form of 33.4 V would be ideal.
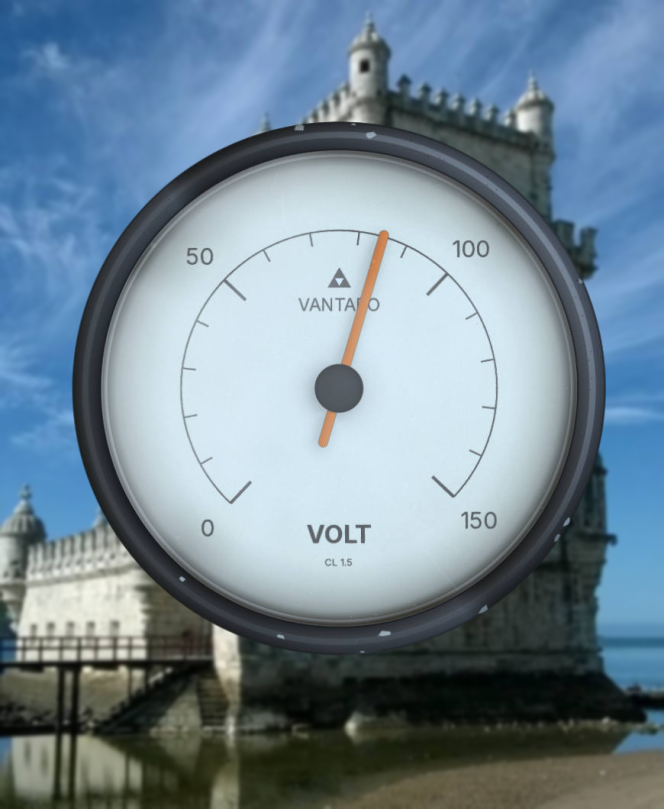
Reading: 85 V
